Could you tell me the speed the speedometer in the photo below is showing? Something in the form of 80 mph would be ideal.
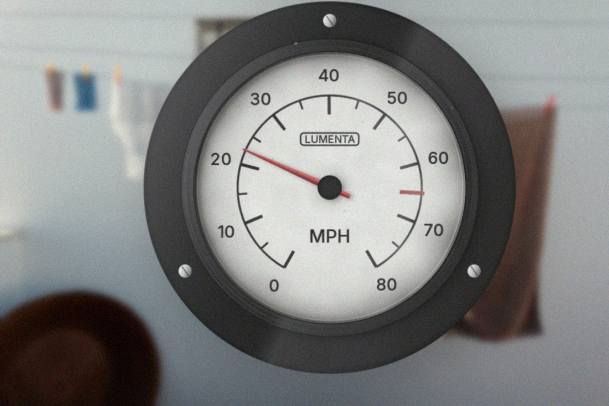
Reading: 22.5 mph
